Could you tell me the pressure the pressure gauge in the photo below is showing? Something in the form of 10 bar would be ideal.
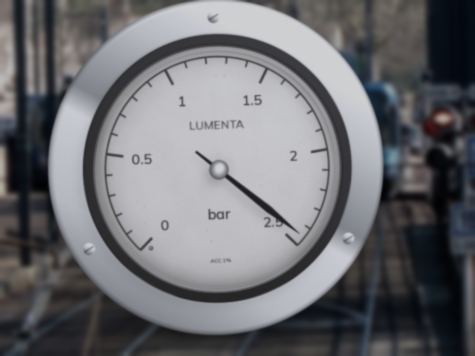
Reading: 2.45 bar
